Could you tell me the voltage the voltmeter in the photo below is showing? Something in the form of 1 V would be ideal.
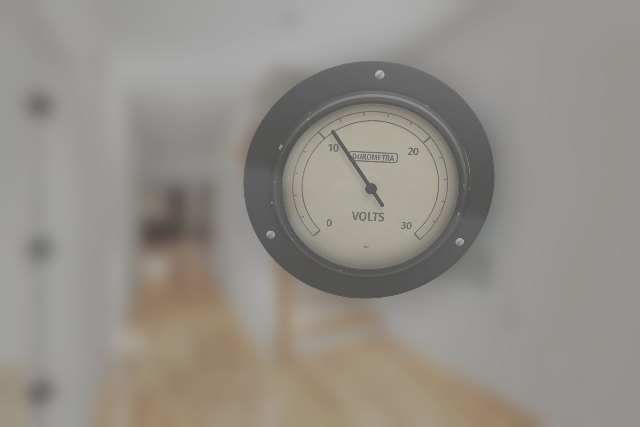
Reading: 11 V
